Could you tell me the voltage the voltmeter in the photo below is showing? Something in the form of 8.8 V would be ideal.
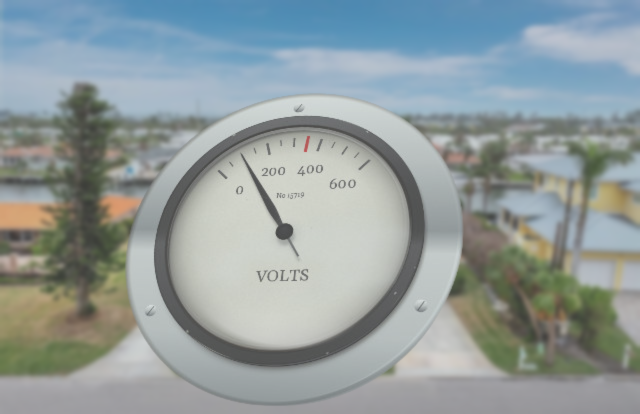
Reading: 100 V
